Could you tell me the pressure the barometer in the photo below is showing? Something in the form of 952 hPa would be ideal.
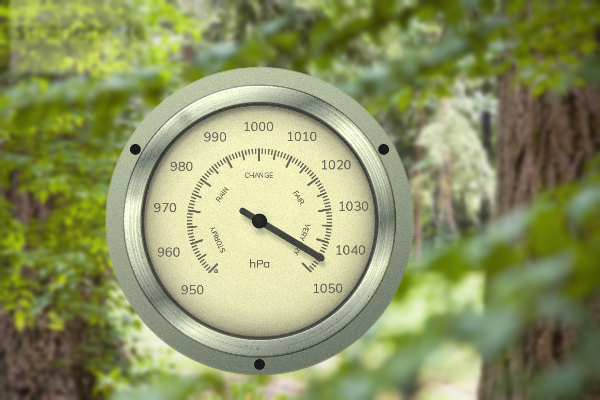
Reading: 1045 hPa
